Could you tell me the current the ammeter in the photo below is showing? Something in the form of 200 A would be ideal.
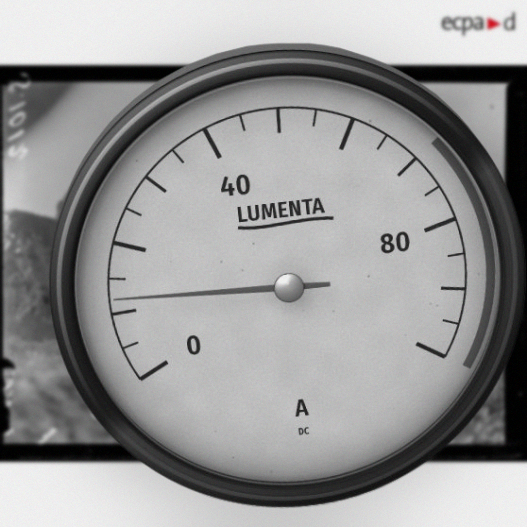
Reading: 12.5 A
